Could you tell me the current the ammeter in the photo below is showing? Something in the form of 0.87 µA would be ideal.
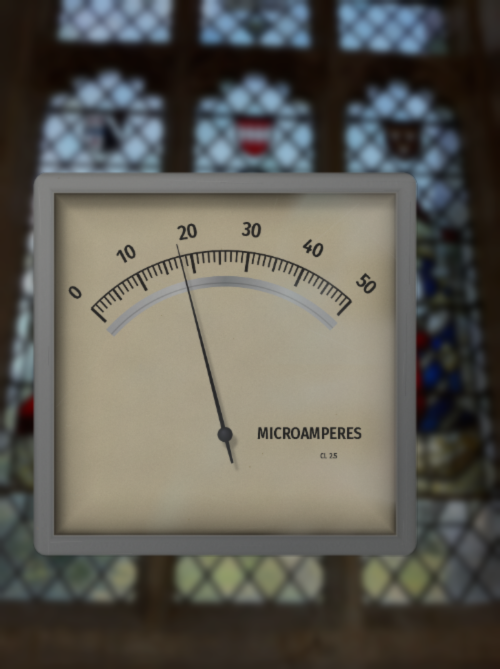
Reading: 18 µA
